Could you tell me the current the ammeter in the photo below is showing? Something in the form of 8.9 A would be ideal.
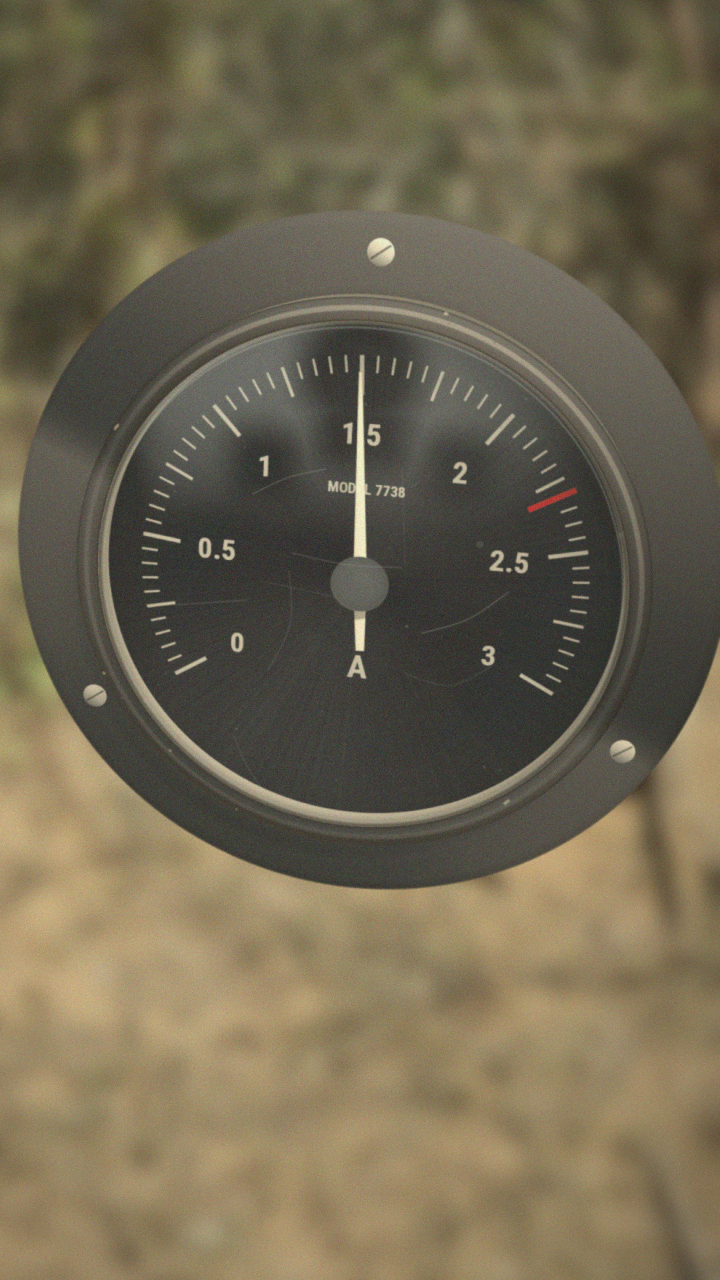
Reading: 1.5 A
